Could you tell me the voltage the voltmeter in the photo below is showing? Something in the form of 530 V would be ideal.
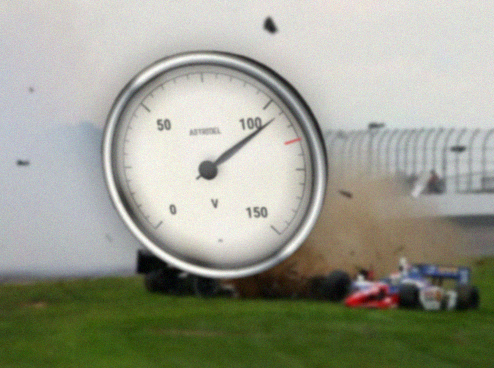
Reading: 105 V
